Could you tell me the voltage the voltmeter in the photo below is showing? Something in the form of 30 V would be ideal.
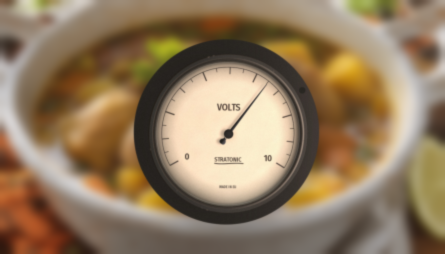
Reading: 6.5 V
